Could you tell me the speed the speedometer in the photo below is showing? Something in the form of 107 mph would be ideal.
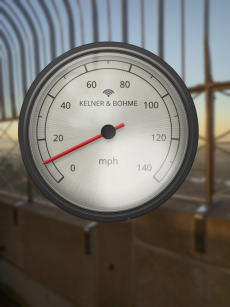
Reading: 10 mph
